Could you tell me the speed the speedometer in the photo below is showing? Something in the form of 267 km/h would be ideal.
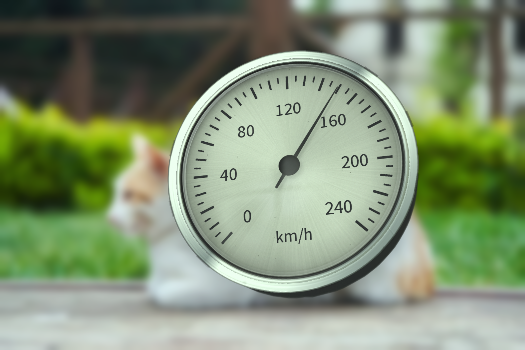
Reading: 150 km/h
